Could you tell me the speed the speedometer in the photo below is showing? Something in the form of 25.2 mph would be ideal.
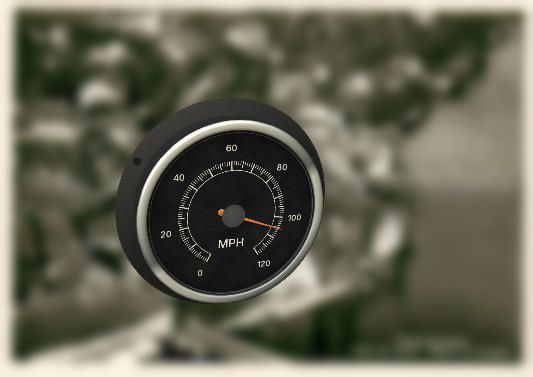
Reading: 105 mph
